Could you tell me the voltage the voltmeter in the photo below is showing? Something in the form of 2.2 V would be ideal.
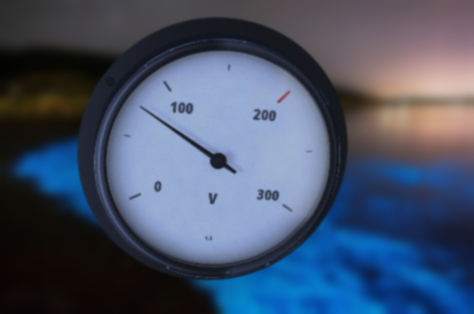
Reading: 75 V
